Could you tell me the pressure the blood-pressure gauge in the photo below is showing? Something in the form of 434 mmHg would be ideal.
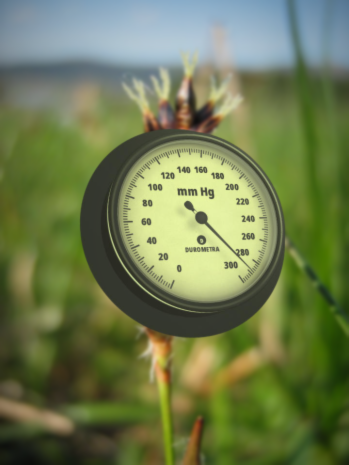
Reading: 290 mmHg
